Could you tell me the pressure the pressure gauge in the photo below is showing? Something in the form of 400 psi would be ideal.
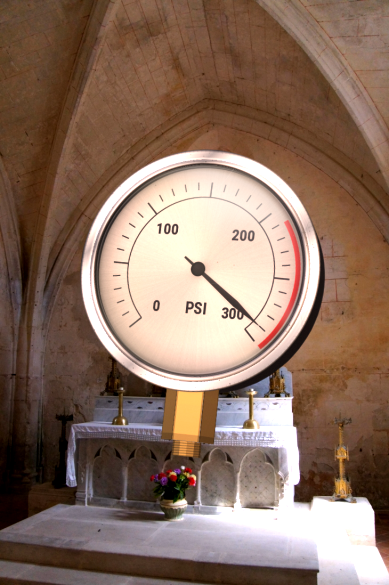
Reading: 290 psi
